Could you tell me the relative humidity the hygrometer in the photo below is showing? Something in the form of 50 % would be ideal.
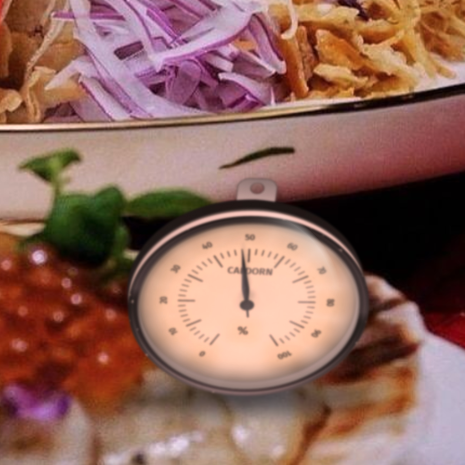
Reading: 48 %
